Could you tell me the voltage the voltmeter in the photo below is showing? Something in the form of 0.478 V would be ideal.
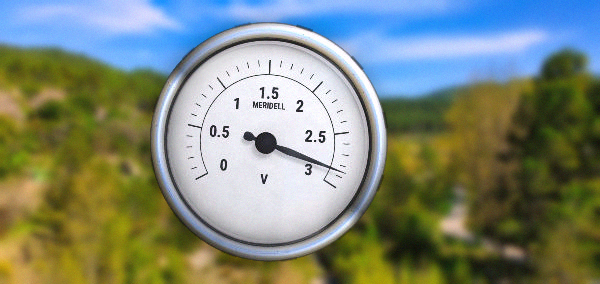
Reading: 2.85 V
